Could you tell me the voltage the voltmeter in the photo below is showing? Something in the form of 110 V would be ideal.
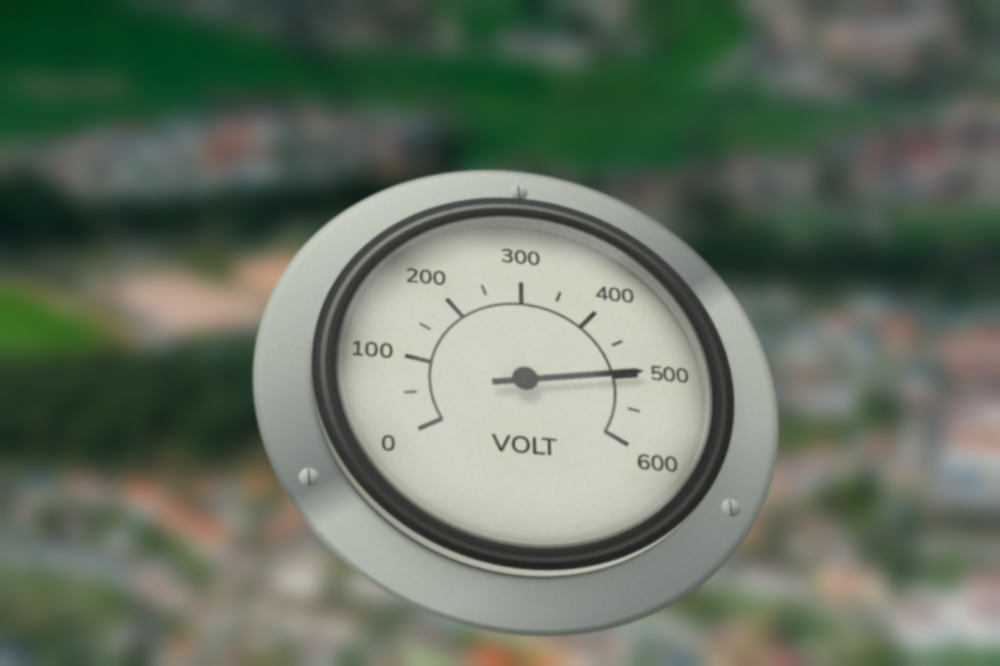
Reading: 500 V
